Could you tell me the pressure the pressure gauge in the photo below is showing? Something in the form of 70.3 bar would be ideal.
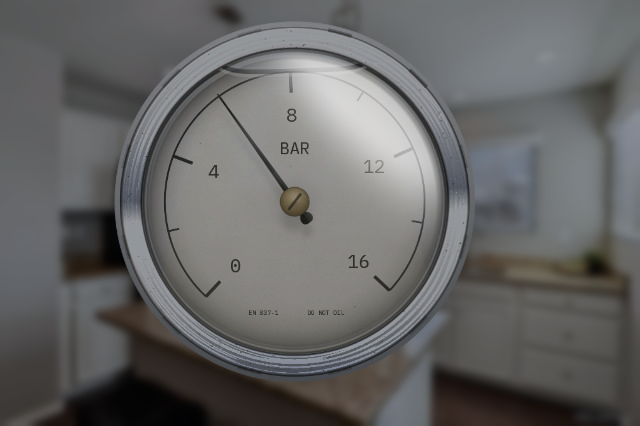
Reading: 6 bar
